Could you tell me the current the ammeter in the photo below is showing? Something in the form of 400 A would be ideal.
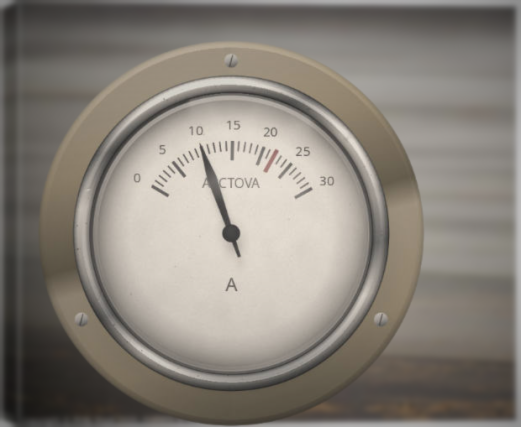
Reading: 10 A
